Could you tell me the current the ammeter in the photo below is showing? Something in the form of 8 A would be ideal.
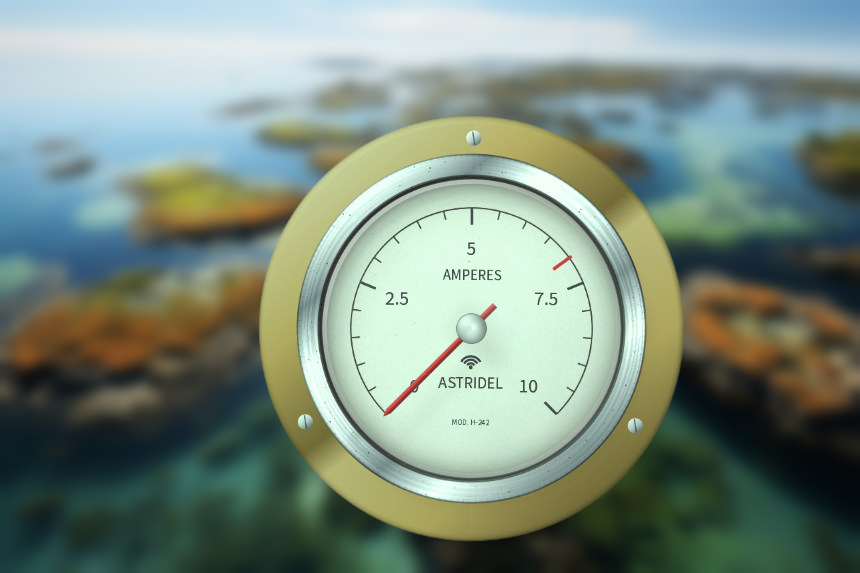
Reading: 0 A
